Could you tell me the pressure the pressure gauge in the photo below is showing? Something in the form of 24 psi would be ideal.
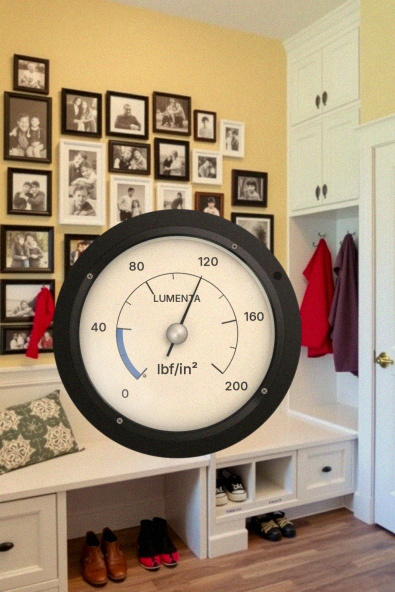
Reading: 120 psi
